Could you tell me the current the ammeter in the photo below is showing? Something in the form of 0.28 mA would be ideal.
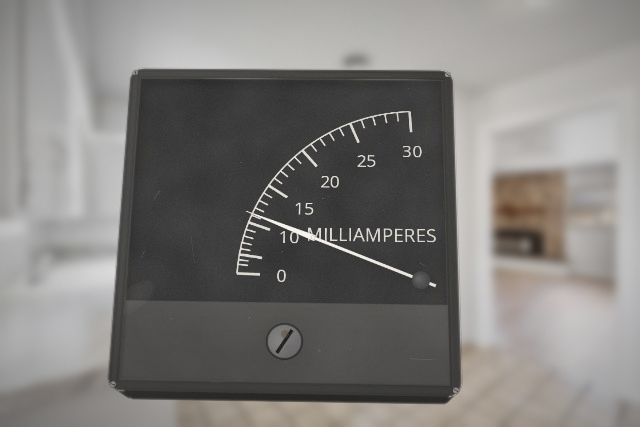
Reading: 11 mA
